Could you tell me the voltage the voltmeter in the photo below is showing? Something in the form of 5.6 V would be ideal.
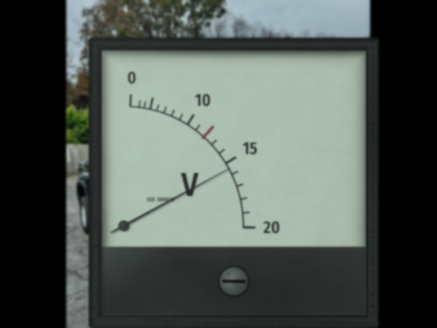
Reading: 15.5 V
